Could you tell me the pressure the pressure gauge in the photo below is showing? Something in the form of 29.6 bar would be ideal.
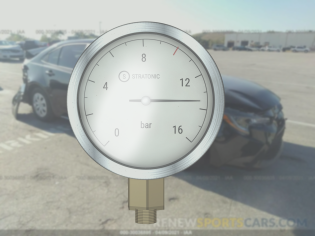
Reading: 13.5 bar
